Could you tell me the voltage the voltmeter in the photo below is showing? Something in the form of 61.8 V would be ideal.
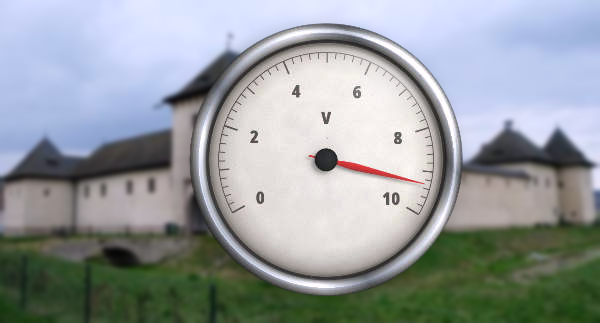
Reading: 9.3 V
